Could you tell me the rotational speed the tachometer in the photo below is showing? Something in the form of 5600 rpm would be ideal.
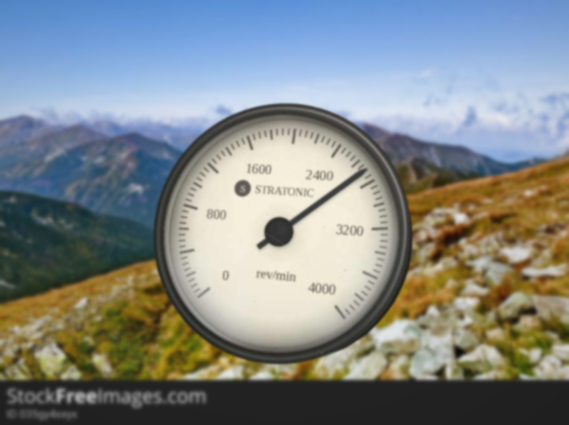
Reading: 2700 rpm
